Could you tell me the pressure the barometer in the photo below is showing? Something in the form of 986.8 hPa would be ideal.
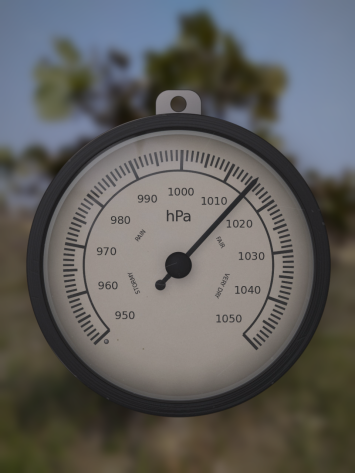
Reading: 1015 hPa
